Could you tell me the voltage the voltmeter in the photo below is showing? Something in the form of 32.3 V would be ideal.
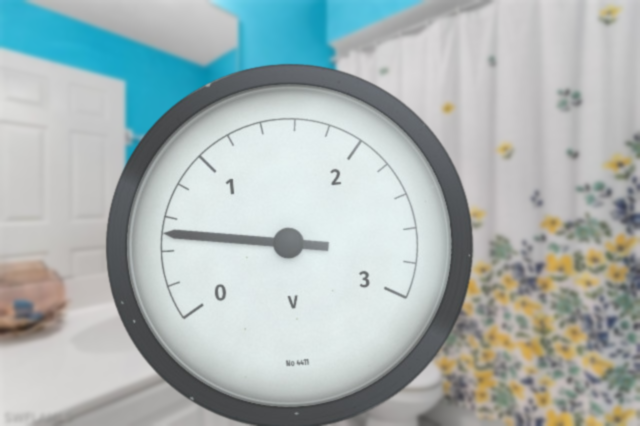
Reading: 0.5 V
